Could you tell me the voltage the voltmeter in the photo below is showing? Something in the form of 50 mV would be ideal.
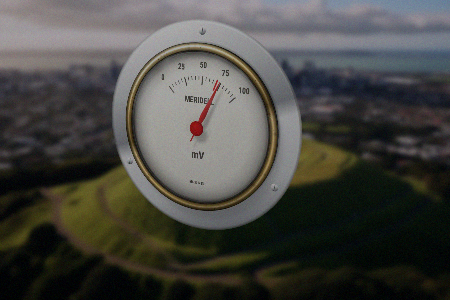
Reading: 75 mV
